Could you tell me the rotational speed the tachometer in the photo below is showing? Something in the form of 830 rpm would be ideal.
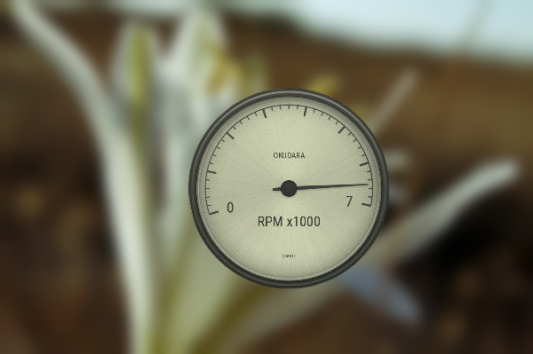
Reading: 6500 rpm
